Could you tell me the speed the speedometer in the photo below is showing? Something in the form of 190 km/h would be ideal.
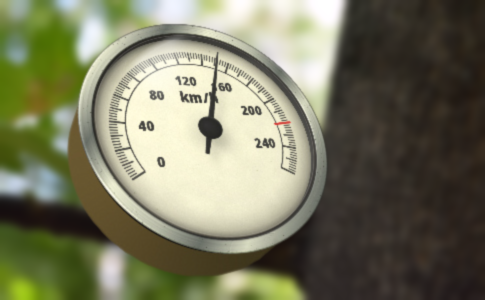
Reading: 150 km/h
